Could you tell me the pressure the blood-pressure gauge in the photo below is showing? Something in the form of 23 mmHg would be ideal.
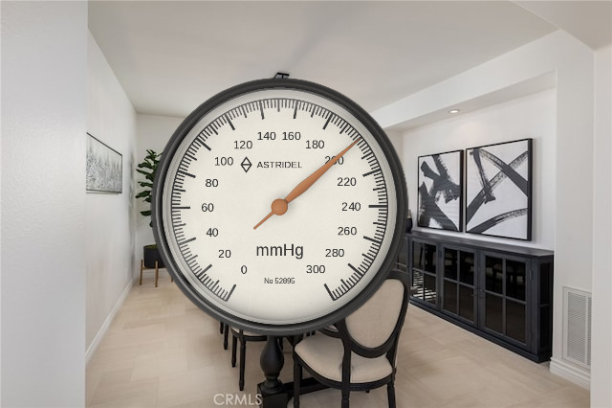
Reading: 200 mmHg
